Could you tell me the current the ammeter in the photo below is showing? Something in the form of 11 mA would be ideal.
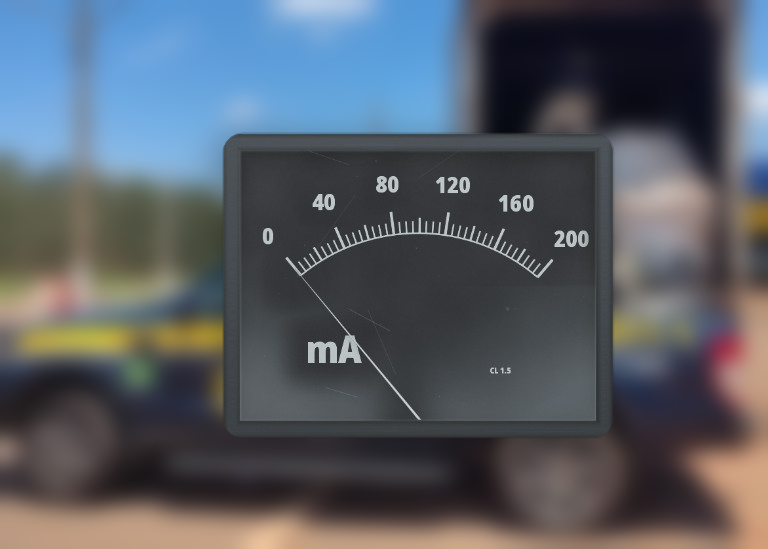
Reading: 0 mA
